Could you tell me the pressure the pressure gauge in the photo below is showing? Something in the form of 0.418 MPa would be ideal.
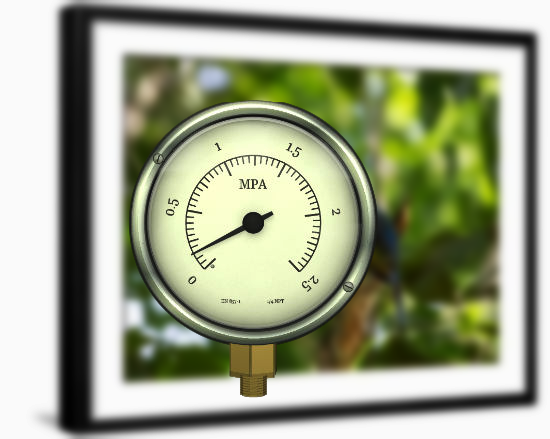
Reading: 0.15 MPa
